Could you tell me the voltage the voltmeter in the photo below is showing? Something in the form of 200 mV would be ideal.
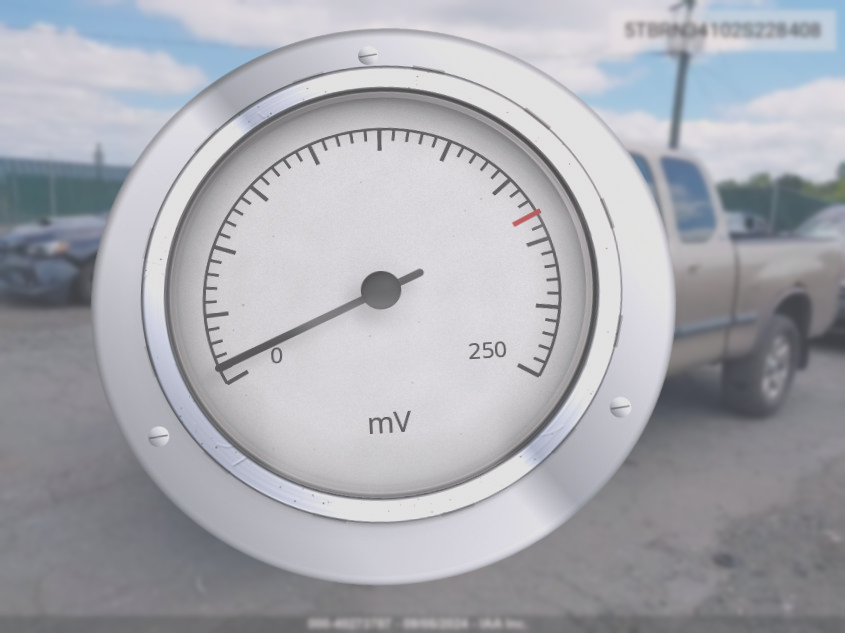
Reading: 5 mV
